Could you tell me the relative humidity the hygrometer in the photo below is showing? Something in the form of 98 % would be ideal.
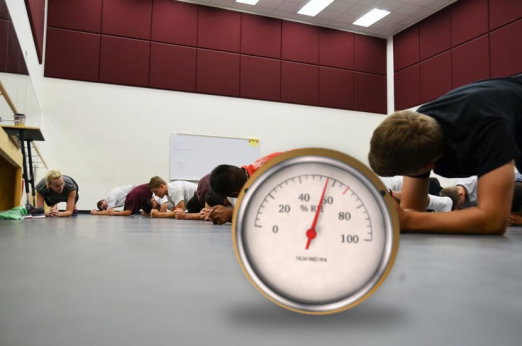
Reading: 56 %
